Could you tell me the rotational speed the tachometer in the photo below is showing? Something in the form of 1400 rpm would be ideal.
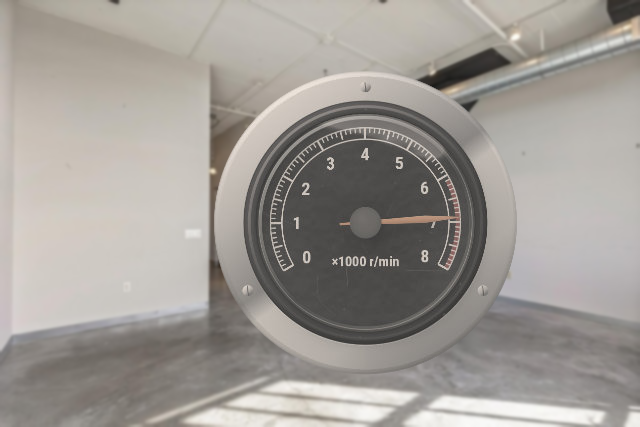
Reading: 6900 rpm
